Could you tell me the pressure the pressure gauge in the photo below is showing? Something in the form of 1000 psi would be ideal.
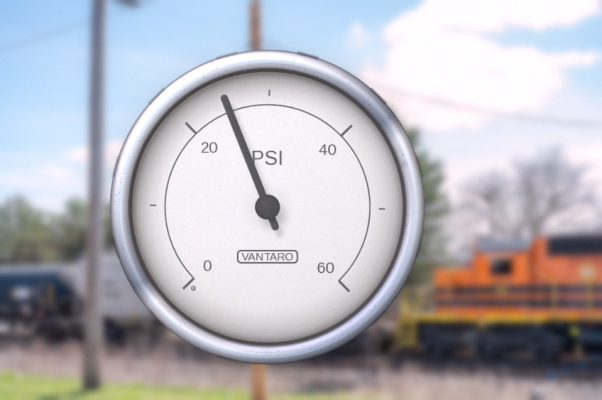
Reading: 25 psi
